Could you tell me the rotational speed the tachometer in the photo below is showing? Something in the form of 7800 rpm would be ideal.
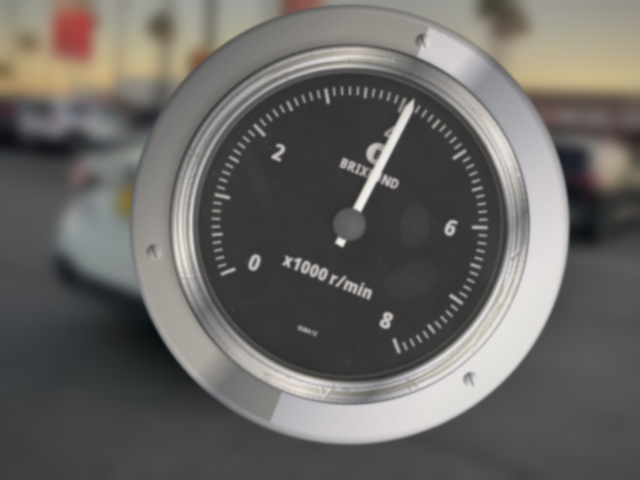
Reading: 4100 rpm
